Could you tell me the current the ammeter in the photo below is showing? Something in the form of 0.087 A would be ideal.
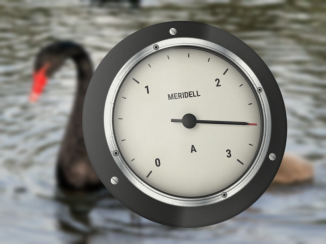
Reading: 2.6 A
